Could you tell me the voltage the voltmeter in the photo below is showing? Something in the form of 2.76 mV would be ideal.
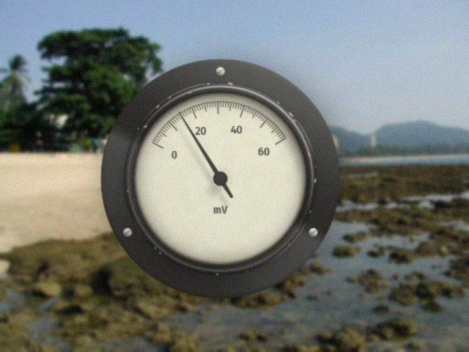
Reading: 15 mV
